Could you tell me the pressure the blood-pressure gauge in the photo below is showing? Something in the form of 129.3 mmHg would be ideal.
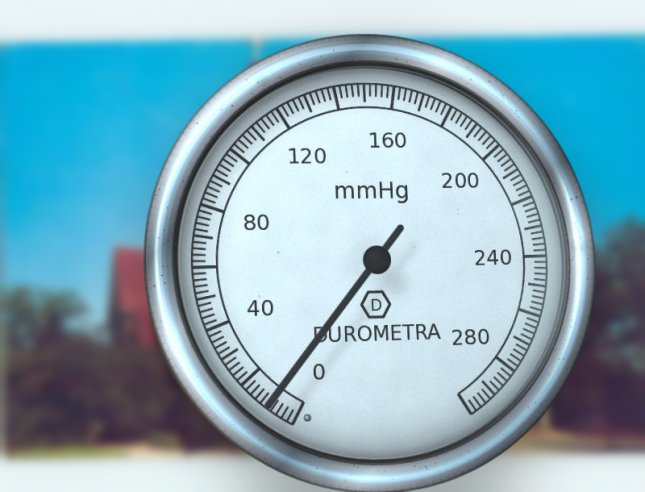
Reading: 10 mmHg
